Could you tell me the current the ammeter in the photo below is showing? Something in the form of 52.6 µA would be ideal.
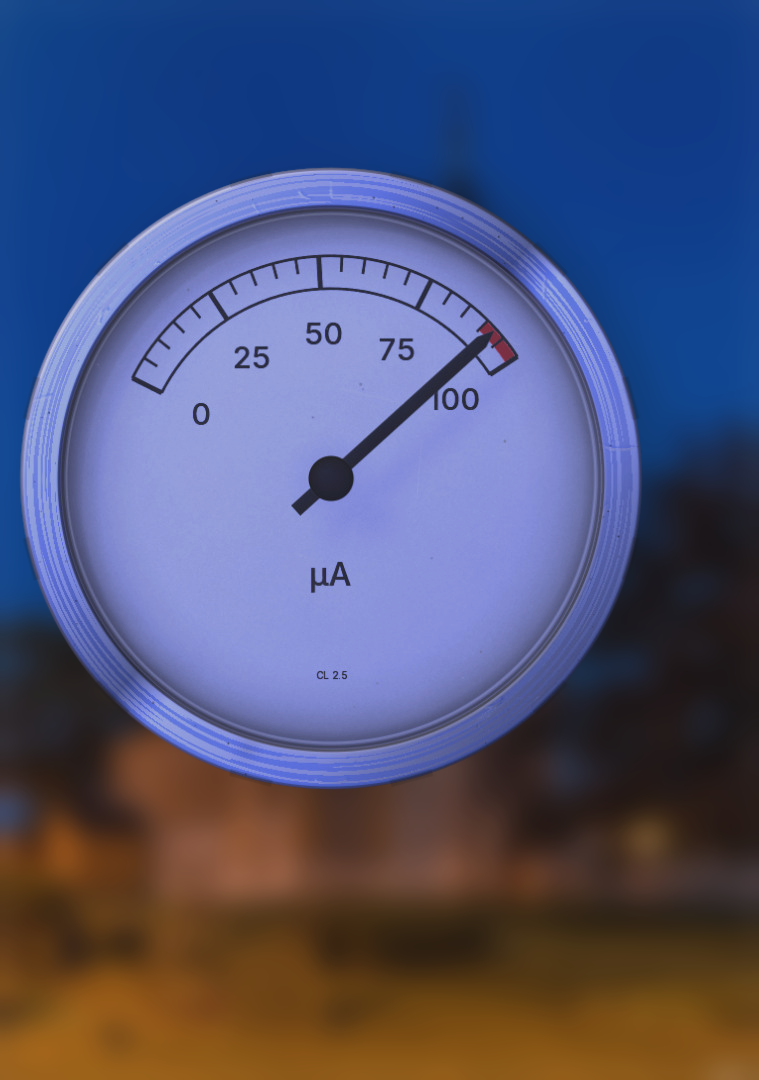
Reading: 92.5 µA
